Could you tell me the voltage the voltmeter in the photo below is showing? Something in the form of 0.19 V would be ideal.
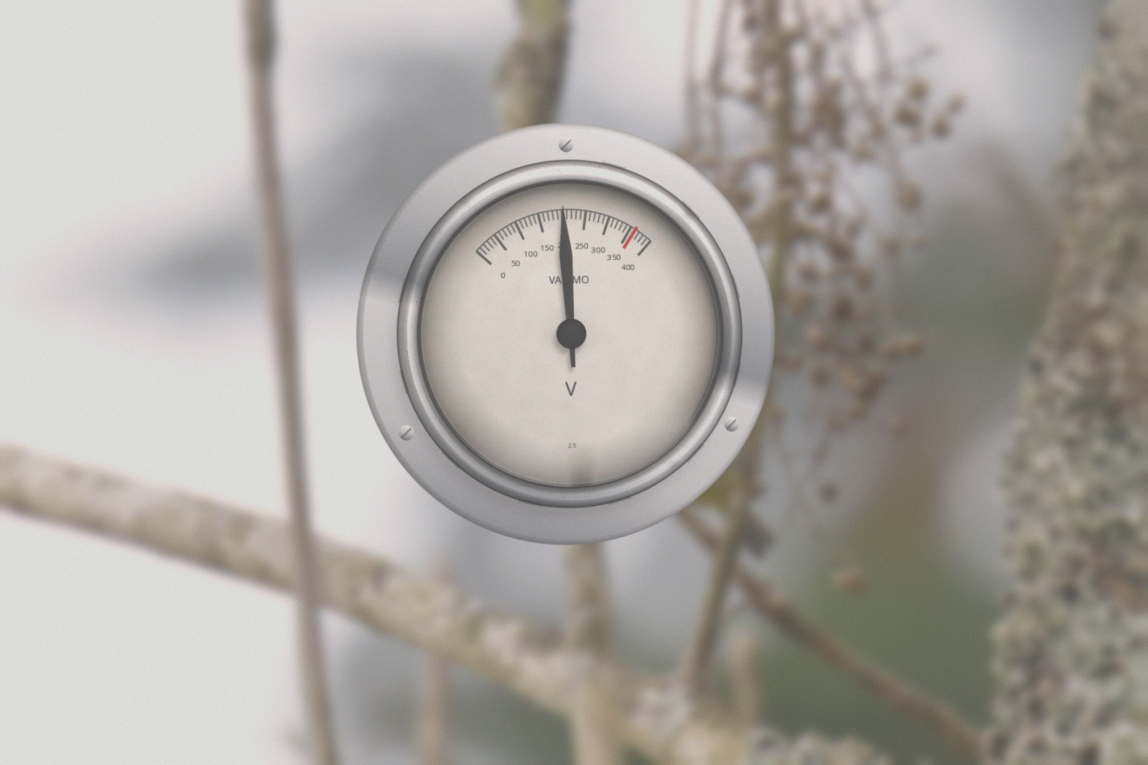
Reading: 200 V
